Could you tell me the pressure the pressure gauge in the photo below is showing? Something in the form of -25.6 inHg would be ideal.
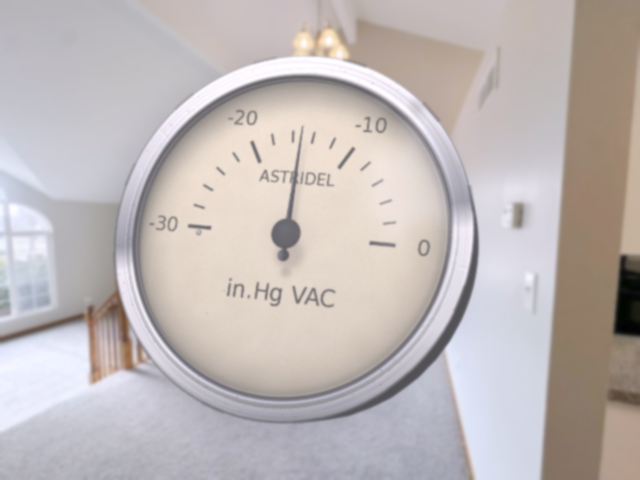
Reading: -15 inHg
